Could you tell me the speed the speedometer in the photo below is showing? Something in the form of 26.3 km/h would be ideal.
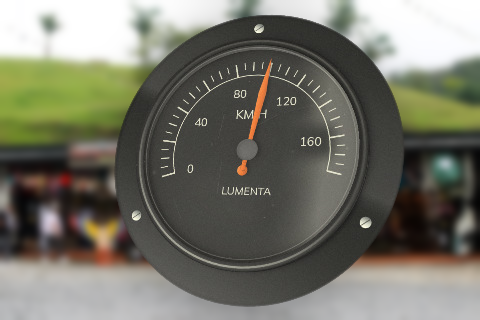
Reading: 100 km/h
